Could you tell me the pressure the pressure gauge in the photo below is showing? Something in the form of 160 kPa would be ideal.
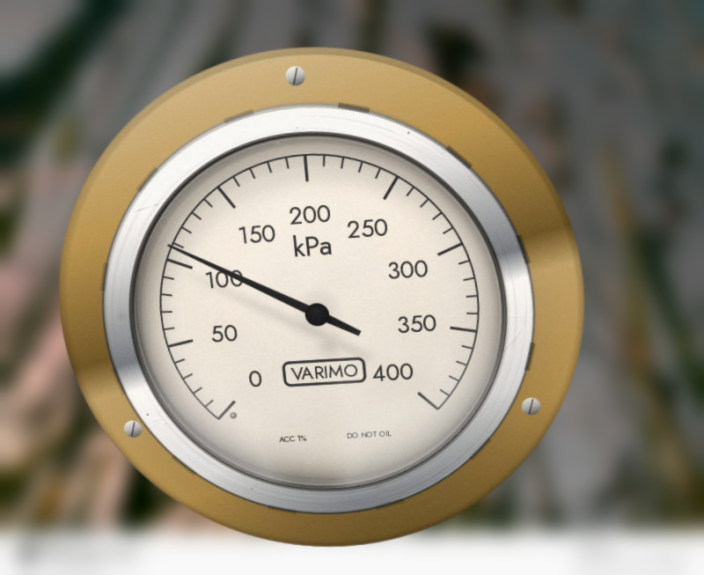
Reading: 110 kPa
